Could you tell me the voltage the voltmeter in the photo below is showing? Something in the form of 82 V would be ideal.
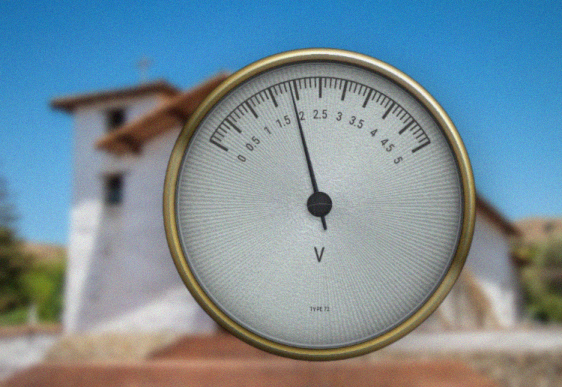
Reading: 1.9 V
